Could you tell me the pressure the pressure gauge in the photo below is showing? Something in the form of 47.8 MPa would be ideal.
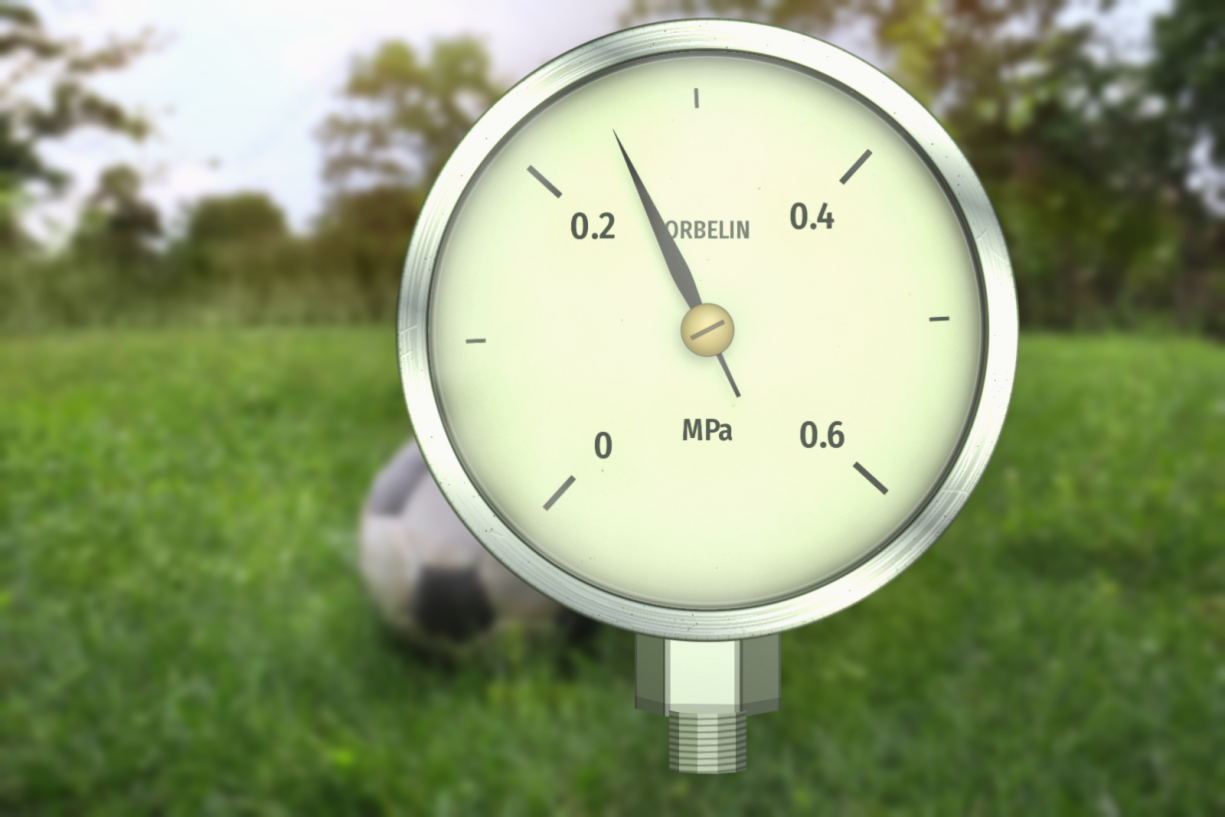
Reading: 0.25 MPa
